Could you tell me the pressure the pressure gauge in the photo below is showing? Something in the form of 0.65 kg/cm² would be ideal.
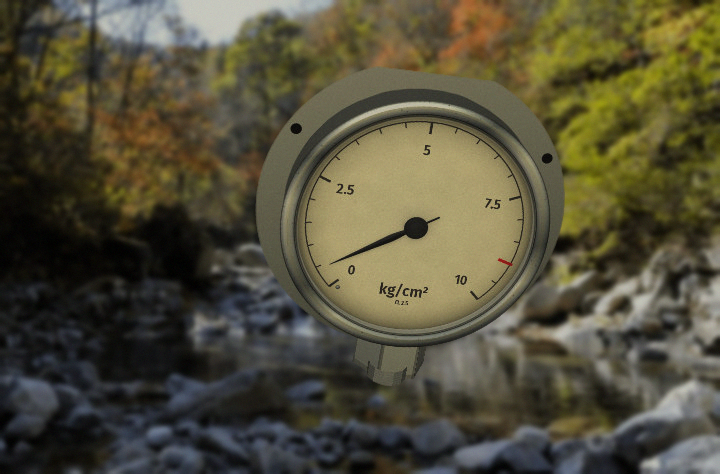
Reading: 0.5 kg/cm²
